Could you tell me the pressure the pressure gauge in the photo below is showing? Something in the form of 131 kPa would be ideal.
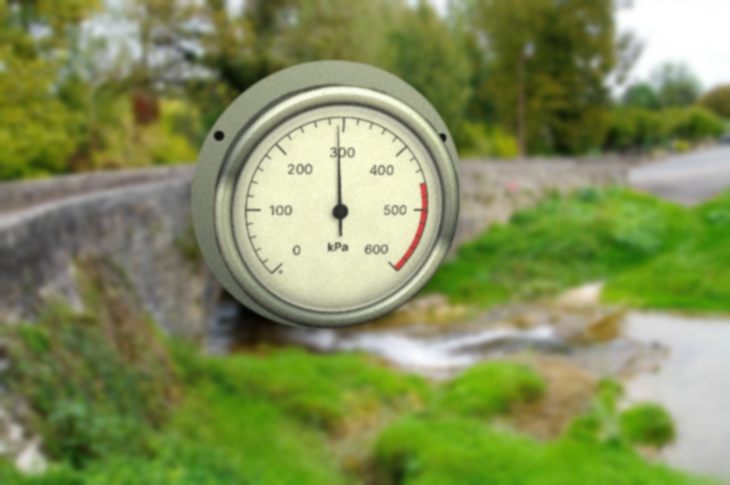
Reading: 290 kPa
